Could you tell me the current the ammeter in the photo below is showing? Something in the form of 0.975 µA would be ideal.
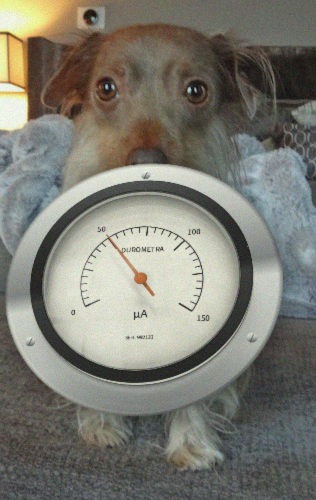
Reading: 50 µA
